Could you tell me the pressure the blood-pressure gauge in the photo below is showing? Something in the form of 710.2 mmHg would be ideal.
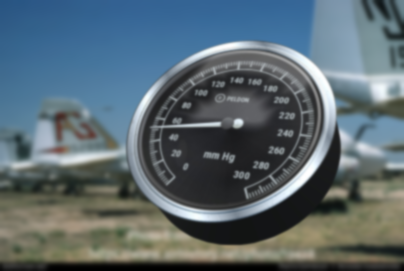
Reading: 50 mmHg
